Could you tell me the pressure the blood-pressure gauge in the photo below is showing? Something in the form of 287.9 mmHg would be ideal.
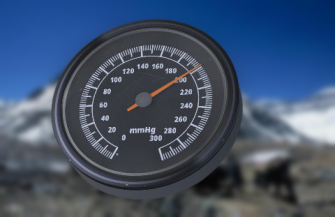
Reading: 200 mmHg
